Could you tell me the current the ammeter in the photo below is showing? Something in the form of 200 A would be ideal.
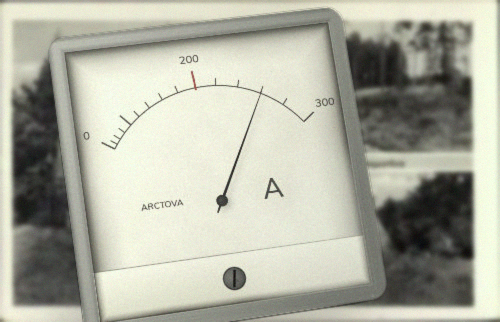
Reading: 260 A
